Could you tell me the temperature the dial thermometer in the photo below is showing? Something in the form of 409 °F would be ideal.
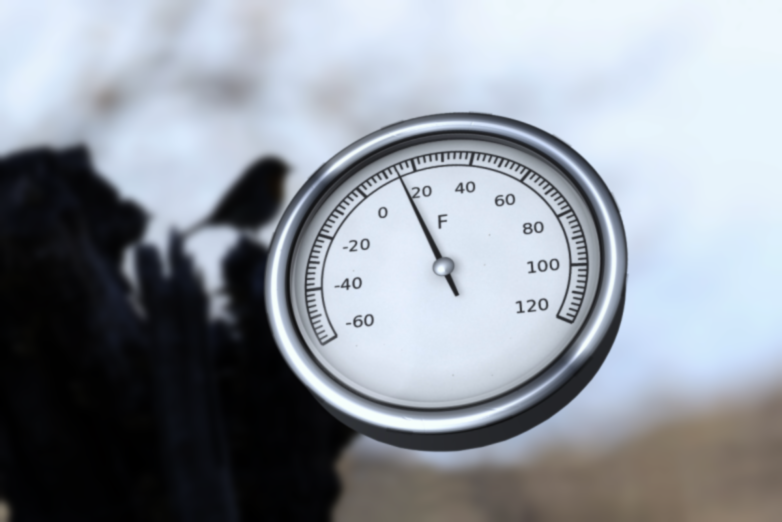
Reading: 14 °F
